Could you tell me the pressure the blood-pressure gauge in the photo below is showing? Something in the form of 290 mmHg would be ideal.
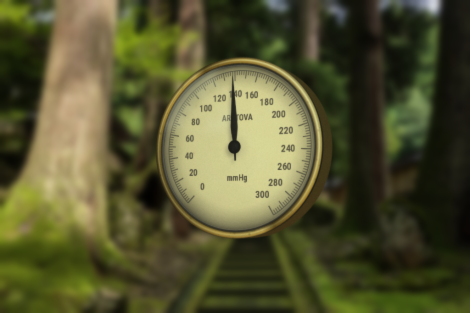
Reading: 140 mmHg
